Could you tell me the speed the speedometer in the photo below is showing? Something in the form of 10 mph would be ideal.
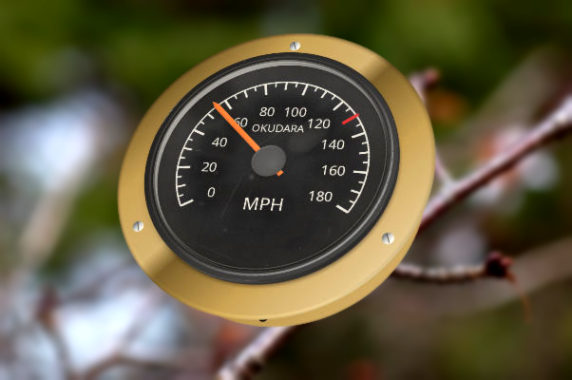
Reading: 55 mph
